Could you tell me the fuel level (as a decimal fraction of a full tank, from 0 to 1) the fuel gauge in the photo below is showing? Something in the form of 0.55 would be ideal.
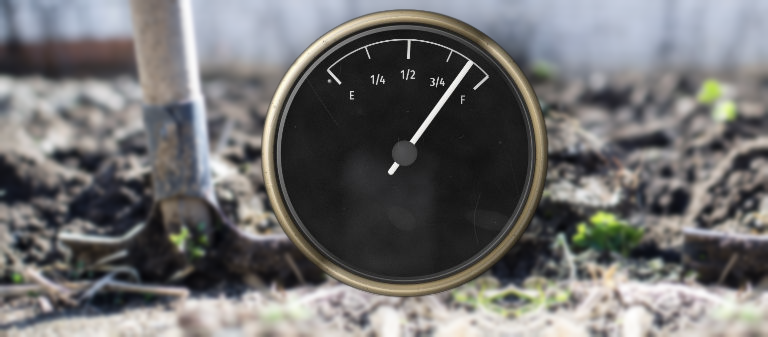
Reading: 0.875
